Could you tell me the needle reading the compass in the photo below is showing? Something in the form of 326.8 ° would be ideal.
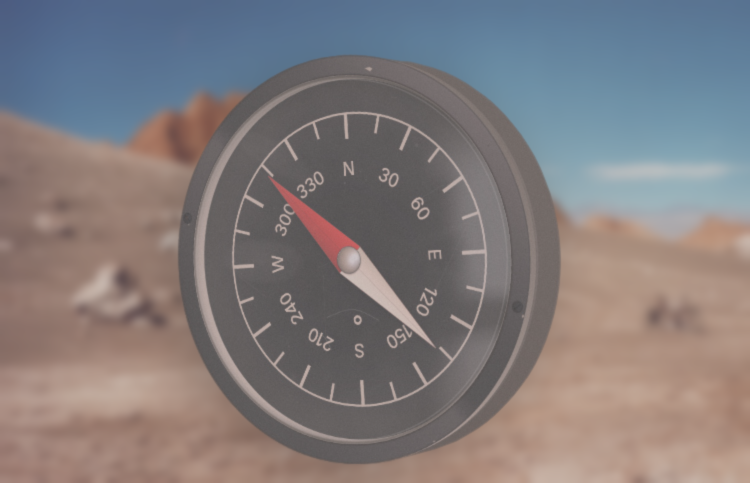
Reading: 315 °
